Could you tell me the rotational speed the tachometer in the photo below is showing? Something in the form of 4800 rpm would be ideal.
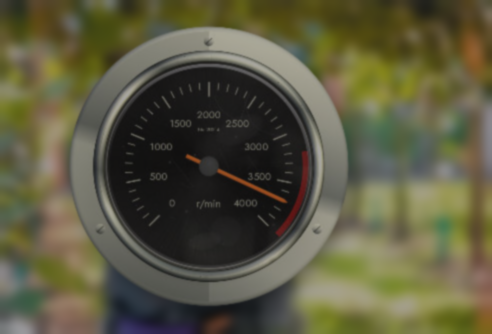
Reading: 3700 rpm
